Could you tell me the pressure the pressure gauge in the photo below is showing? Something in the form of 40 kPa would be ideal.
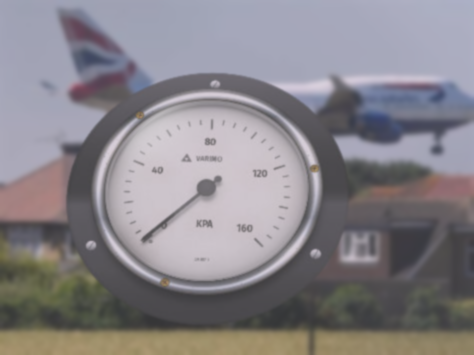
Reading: 0 kPa
